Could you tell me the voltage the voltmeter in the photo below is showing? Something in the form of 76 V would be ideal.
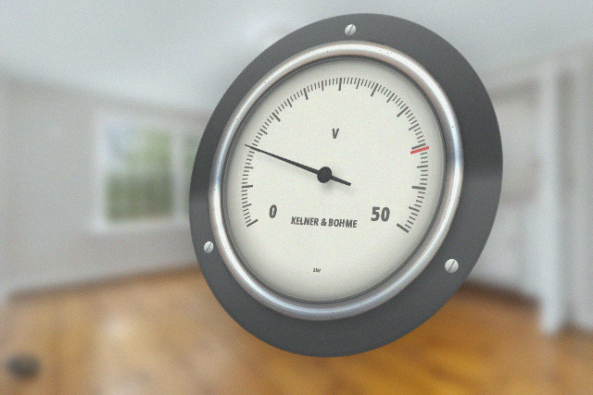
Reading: 10 V
